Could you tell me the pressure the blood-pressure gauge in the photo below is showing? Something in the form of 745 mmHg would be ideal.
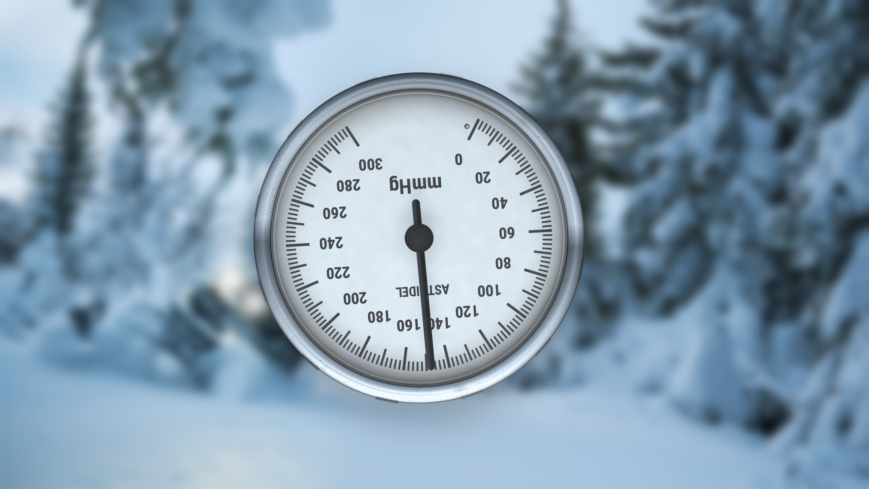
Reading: 148 mmHg
